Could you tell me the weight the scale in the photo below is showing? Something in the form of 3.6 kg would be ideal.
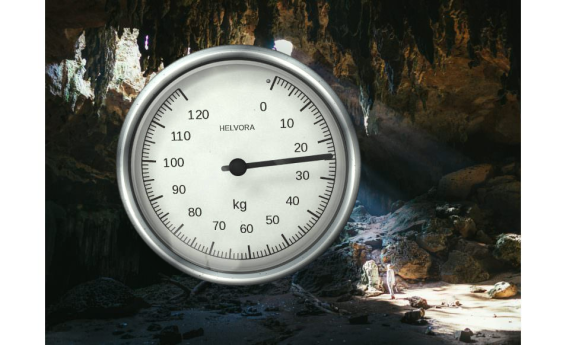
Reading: 24 kg
